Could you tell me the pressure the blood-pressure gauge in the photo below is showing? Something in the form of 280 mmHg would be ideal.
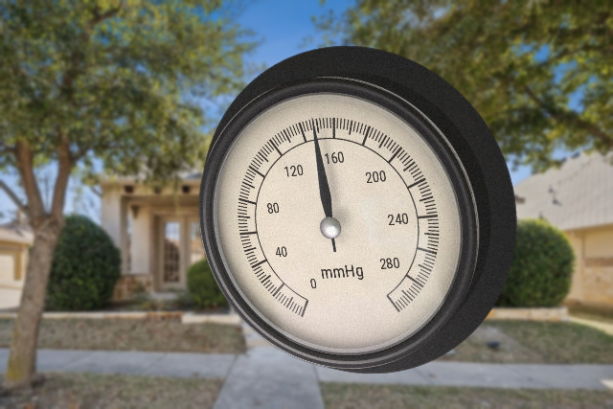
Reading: 150 mmHg
